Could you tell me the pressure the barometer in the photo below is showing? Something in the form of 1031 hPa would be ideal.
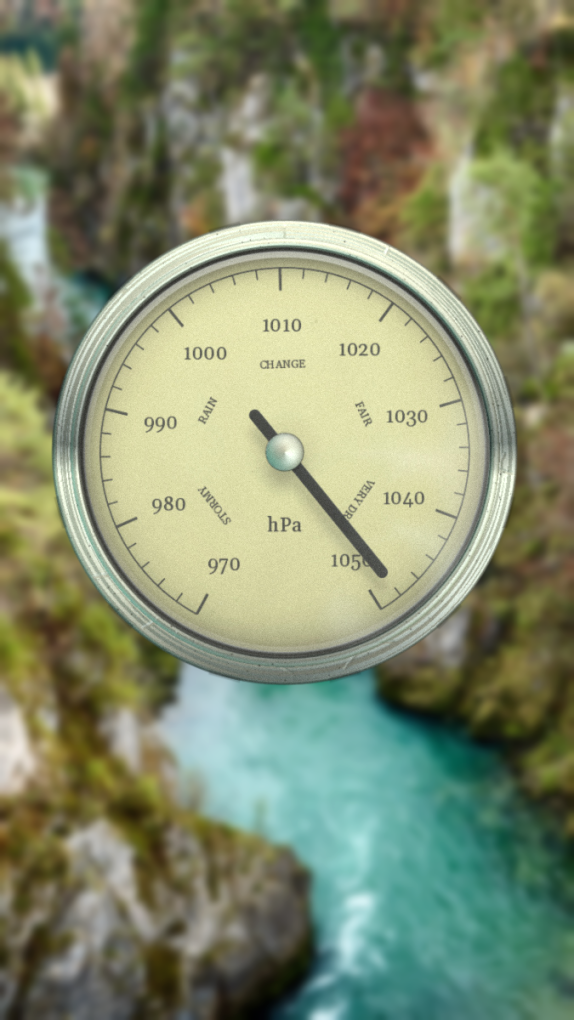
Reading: 1048 hPa
